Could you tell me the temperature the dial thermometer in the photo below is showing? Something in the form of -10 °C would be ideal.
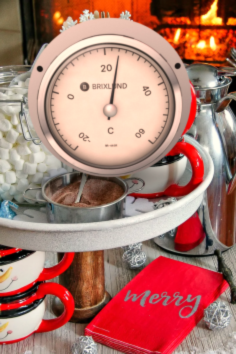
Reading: 24 °C
